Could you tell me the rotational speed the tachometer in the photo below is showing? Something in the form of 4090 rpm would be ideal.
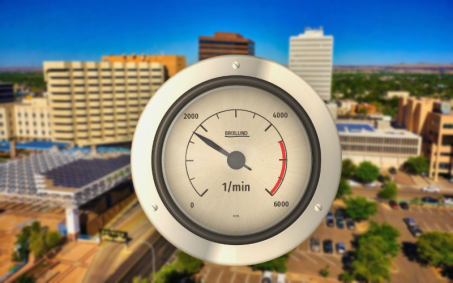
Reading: 1750 rpm
